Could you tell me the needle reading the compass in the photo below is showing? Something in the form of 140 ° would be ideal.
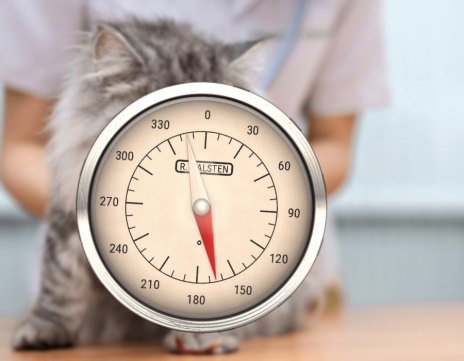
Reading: 165 °
